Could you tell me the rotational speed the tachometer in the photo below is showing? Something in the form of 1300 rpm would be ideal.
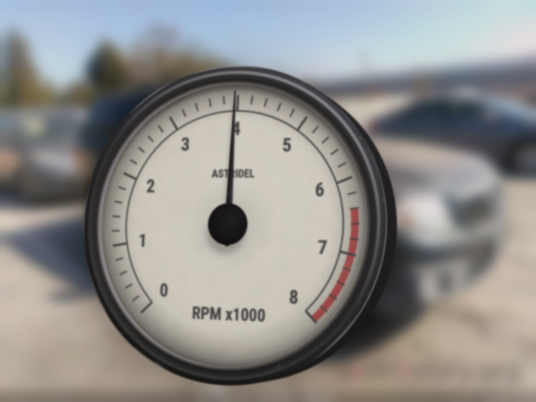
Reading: 4000 rpm
